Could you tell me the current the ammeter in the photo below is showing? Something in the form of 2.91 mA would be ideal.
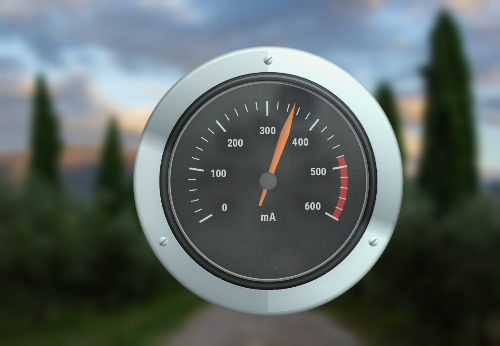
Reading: 350 mA
